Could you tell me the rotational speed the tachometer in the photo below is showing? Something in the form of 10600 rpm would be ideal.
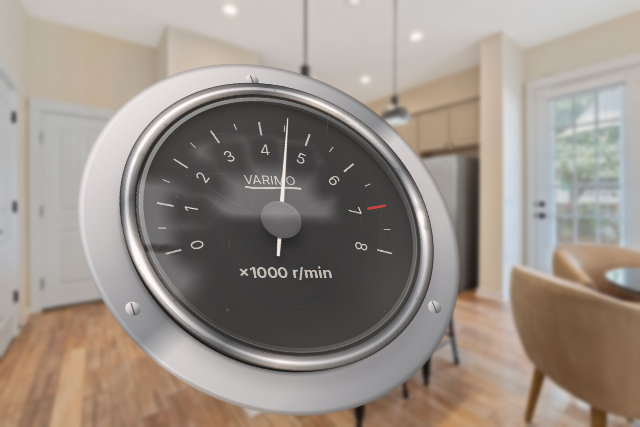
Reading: 4500 rpm
